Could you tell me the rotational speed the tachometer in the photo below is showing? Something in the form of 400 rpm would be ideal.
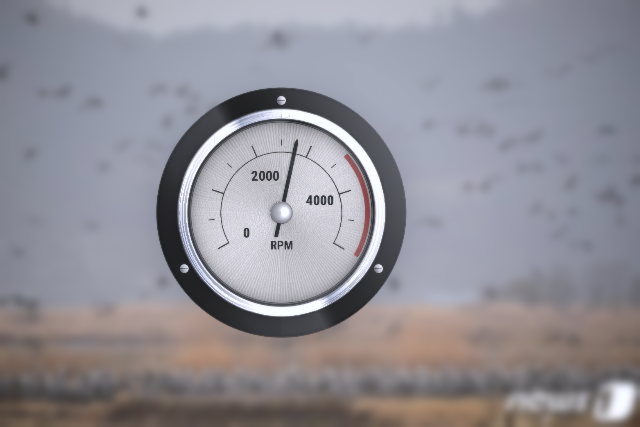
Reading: 2750 rpm
